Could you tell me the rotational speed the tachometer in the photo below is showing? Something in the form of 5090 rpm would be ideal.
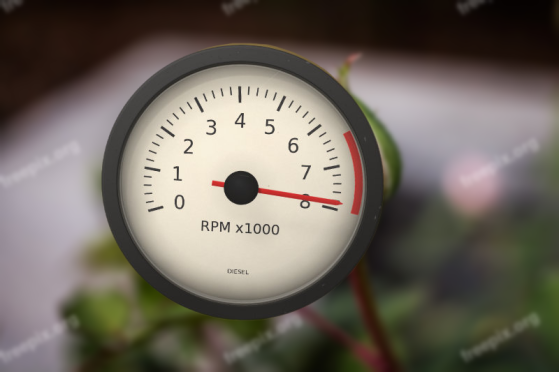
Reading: 7800 rpm
